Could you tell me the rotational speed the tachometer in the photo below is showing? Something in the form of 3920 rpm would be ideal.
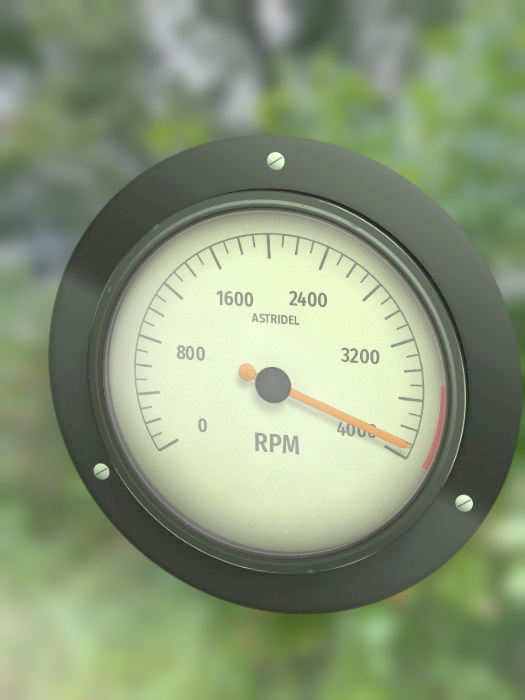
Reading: 3900 rpm
